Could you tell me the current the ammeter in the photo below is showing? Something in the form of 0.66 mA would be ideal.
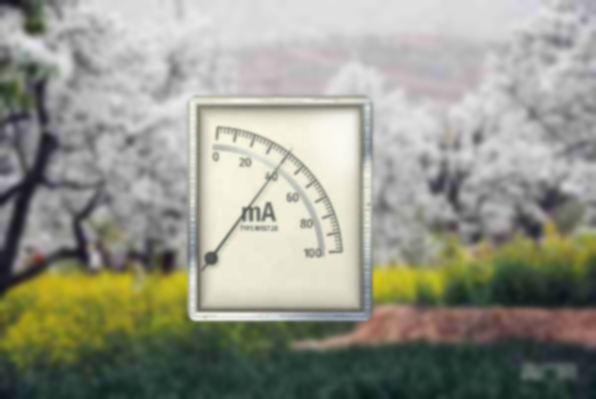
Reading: 40 mA
